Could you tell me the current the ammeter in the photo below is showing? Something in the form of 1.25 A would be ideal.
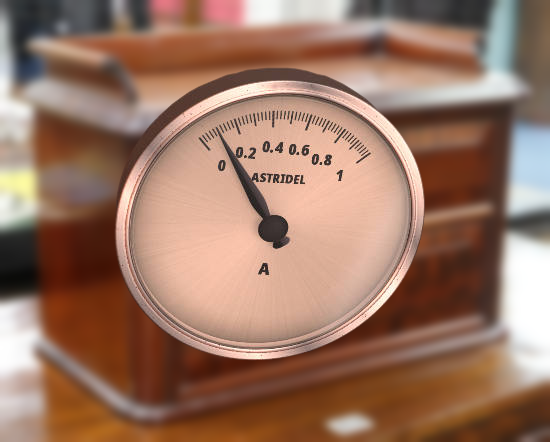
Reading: 0.1 A
